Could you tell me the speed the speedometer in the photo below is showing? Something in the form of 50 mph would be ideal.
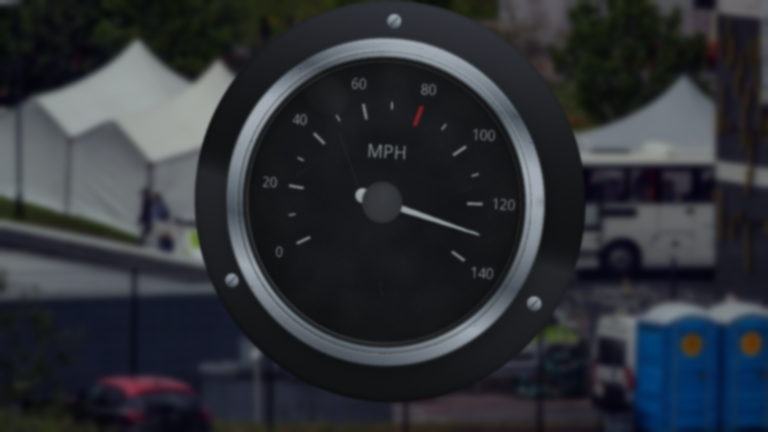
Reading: 130 mph
